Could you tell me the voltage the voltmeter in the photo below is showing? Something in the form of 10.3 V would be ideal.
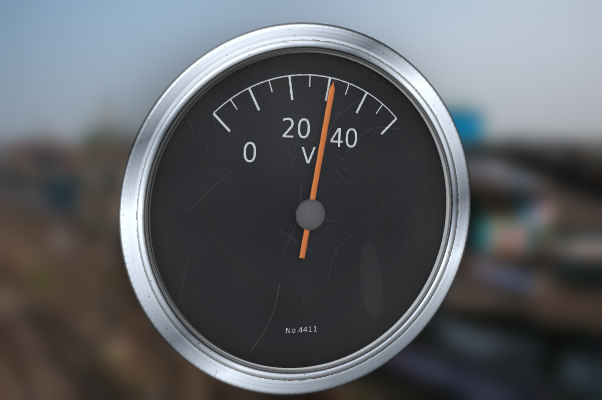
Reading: 30 V
